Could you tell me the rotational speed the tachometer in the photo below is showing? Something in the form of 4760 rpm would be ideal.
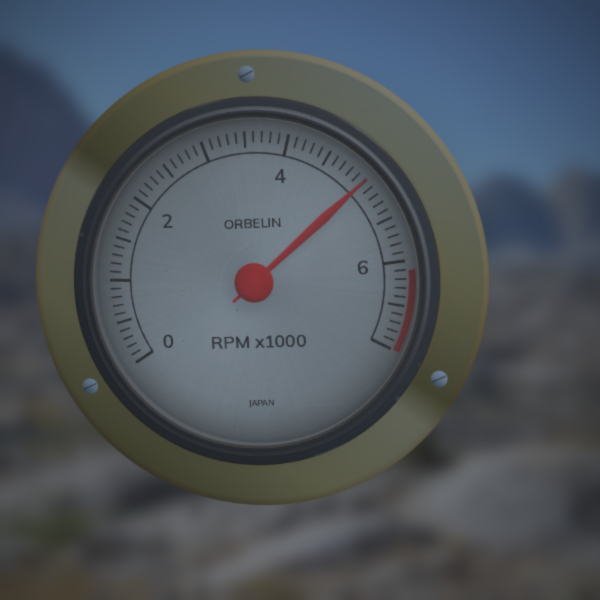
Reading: 5000 rpm
